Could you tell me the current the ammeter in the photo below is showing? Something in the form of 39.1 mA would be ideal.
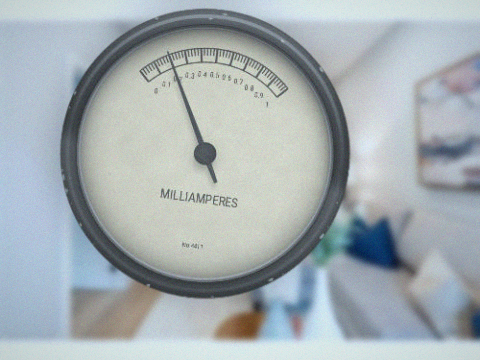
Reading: 0.2 mA
